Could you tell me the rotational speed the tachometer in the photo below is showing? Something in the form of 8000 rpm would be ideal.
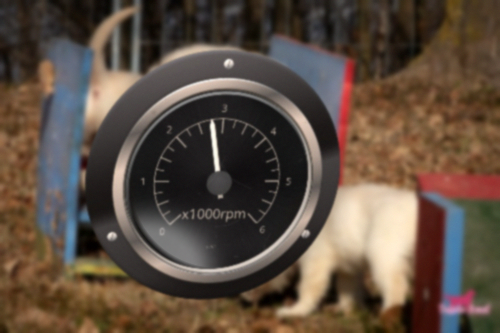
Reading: 2750 rpm
